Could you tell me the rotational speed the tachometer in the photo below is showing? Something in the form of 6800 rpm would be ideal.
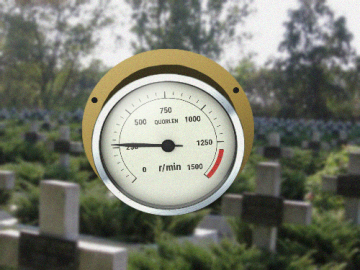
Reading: 275 rpm
